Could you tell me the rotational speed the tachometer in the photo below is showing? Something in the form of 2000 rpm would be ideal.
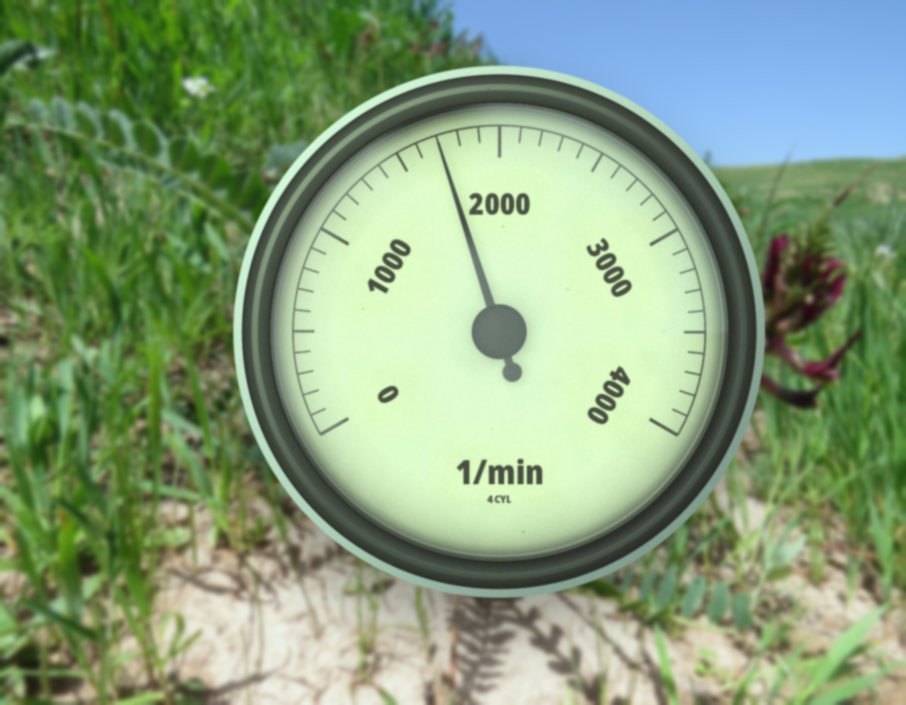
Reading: 1700 rpm
